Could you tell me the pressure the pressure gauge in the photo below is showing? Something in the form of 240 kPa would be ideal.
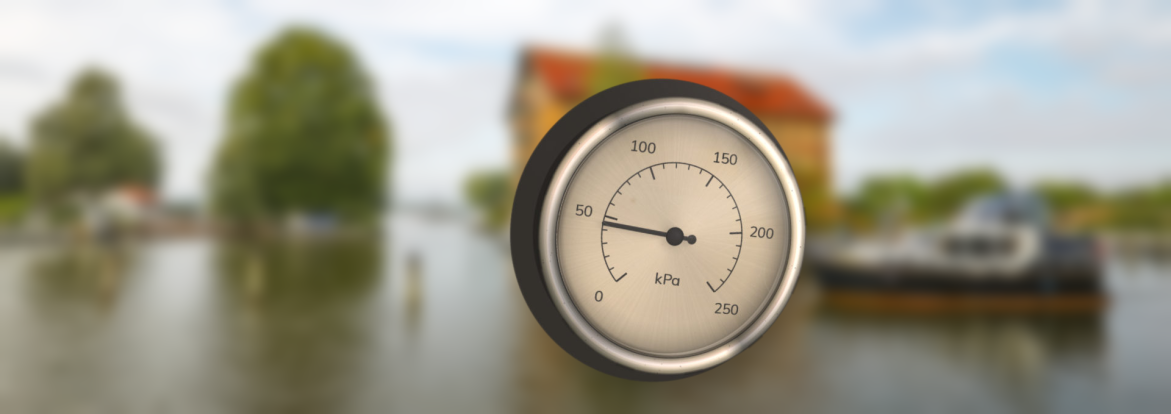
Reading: 45 kPa
